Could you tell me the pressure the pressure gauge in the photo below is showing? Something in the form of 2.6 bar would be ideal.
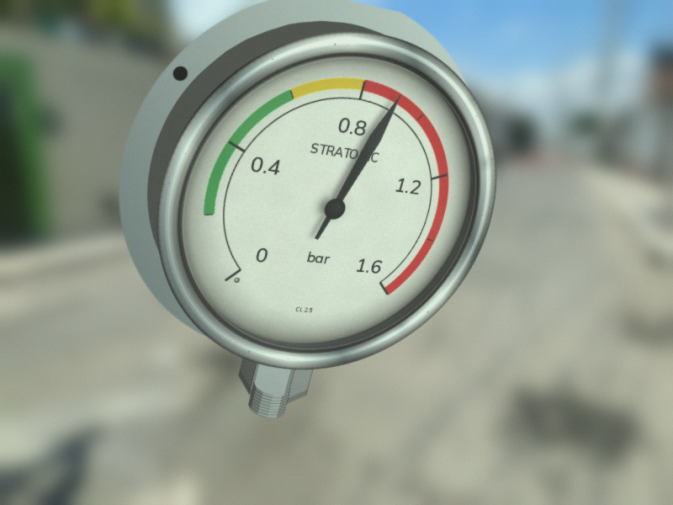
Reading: 0.9 bar
